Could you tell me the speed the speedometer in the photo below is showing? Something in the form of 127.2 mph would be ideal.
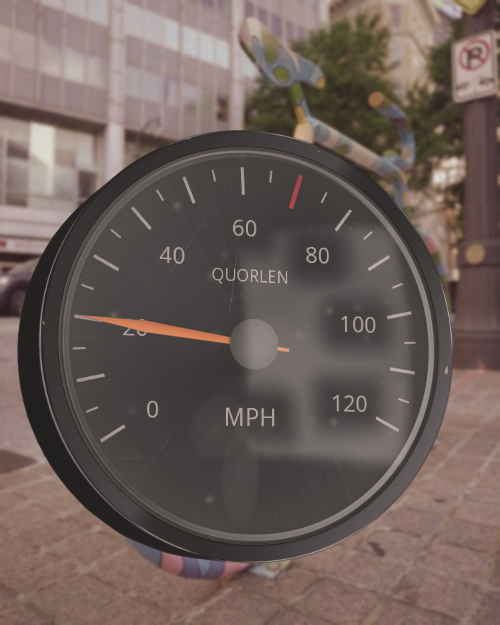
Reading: 20 mph
